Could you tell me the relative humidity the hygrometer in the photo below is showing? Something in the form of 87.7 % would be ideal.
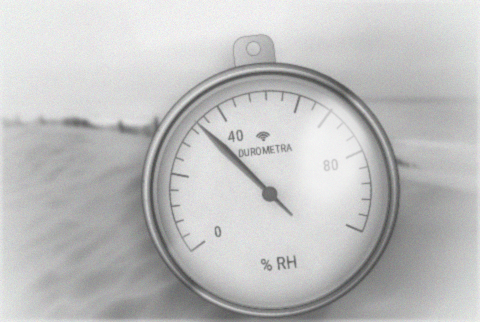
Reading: 34 %
